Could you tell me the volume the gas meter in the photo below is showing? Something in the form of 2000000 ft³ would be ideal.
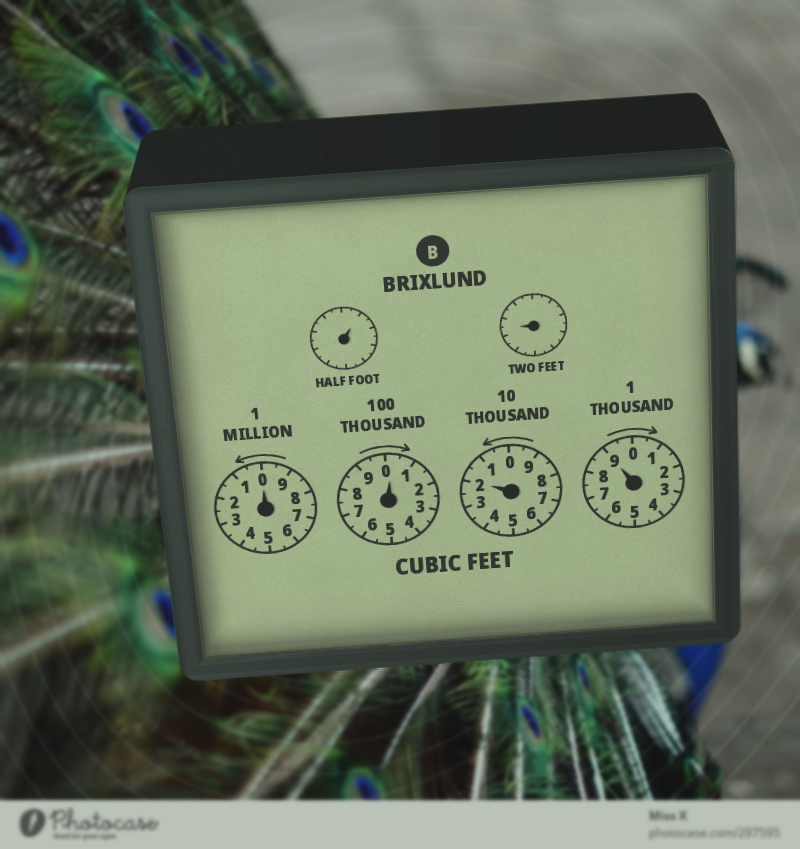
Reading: 1900 ft³
